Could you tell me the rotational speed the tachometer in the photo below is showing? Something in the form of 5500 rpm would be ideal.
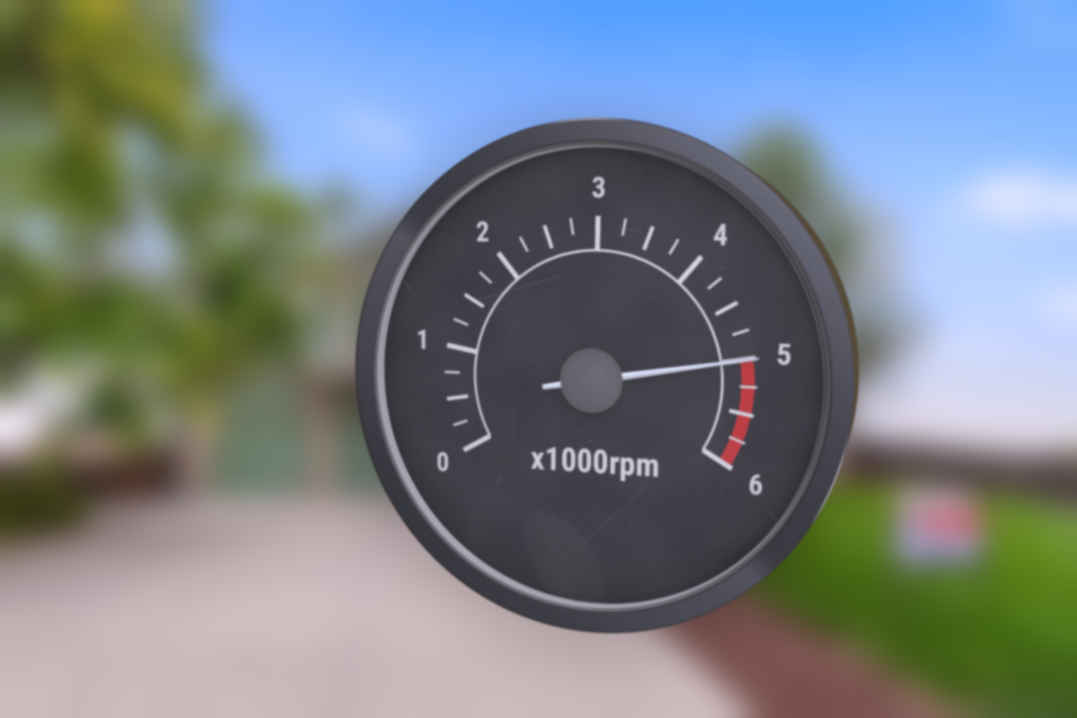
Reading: 5000 rpm
